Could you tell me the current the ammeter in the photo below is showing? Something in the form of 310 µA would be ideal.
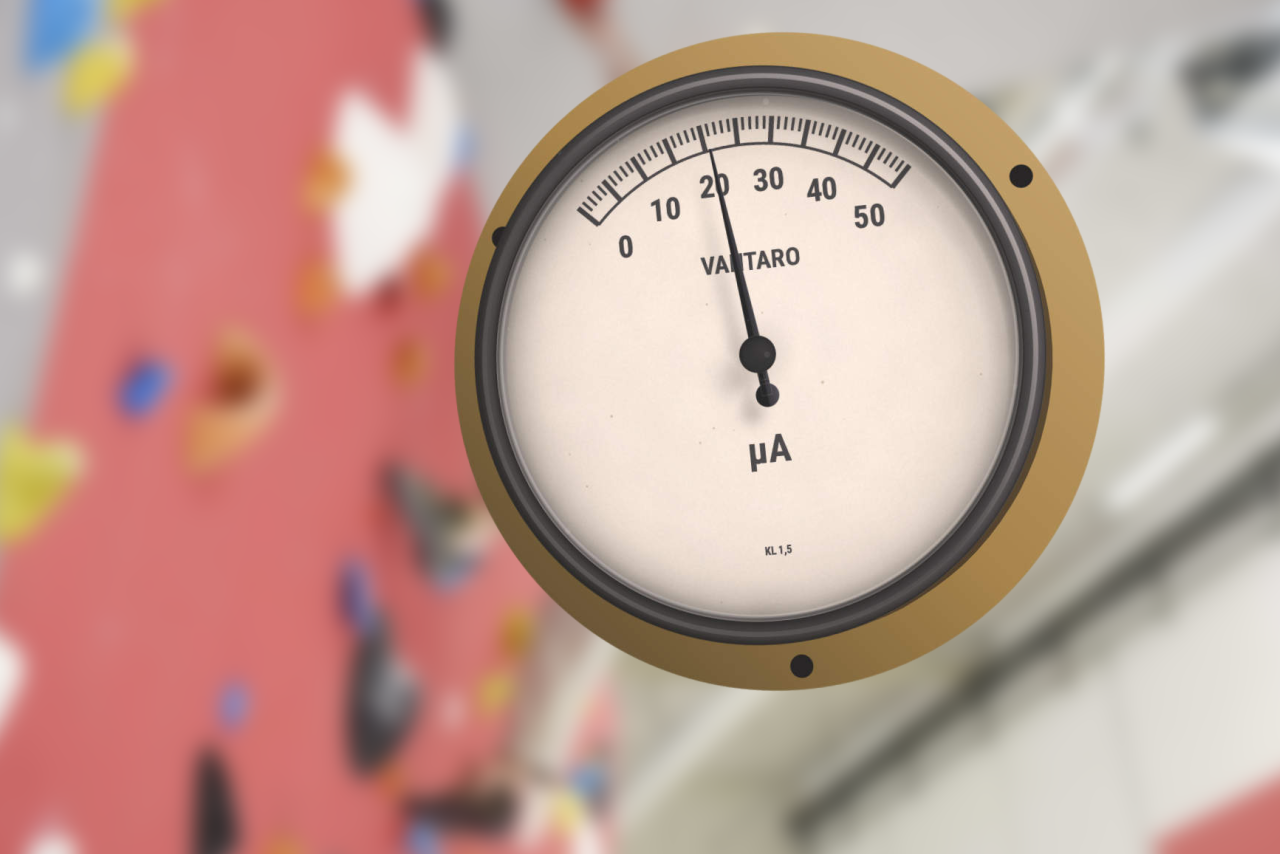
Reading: 21 µA
